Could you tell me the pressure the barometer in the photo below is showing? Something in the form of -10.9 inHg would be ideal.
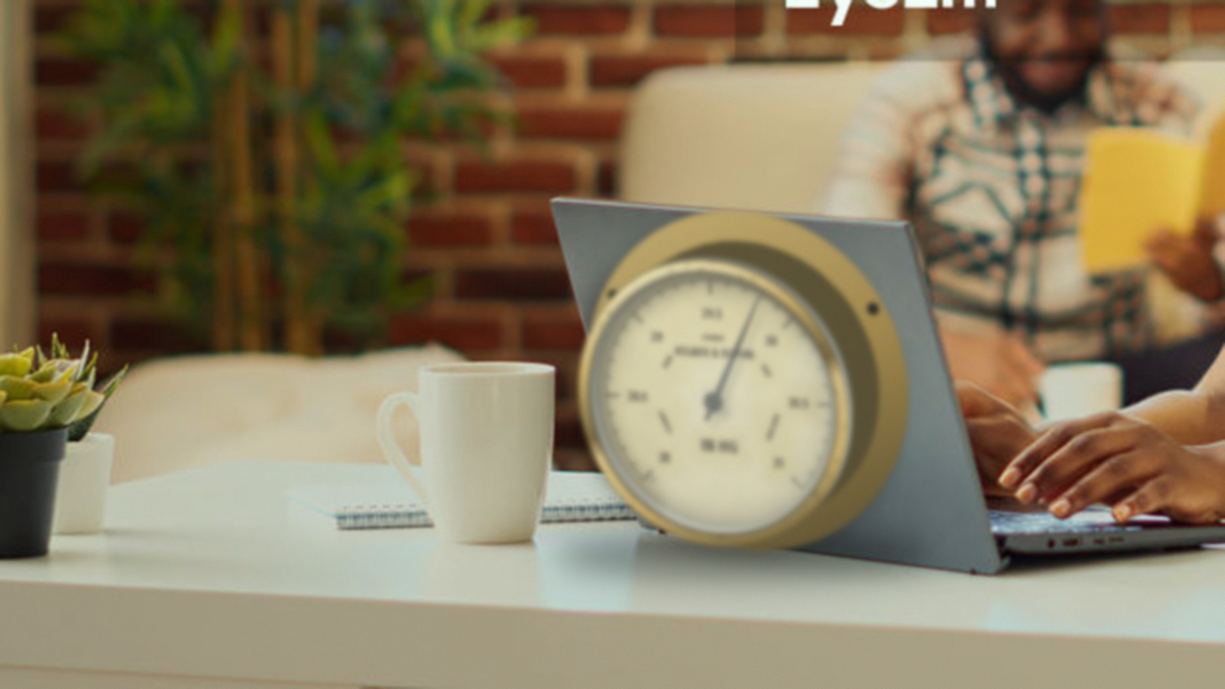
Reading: 29.8 inHg
